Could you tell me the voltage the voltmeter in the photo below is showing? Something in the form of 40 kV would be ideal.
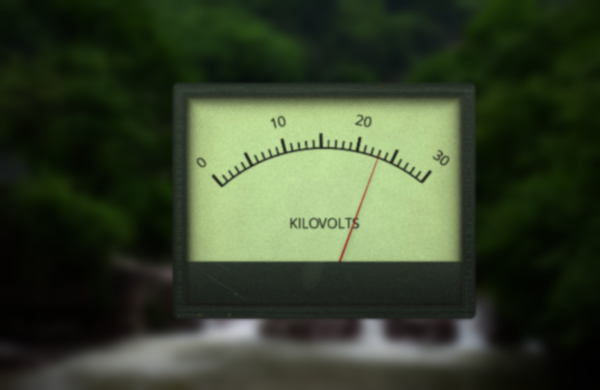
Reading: 23 kV
